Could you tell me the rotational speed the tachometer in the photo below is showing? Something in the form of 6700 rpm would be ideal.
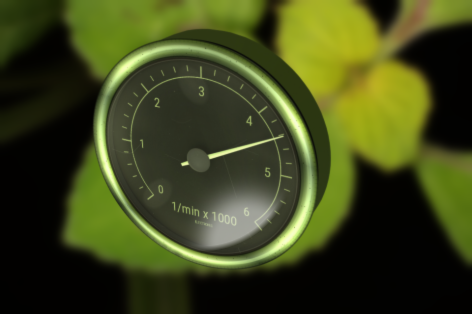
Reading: 4400 rpm
